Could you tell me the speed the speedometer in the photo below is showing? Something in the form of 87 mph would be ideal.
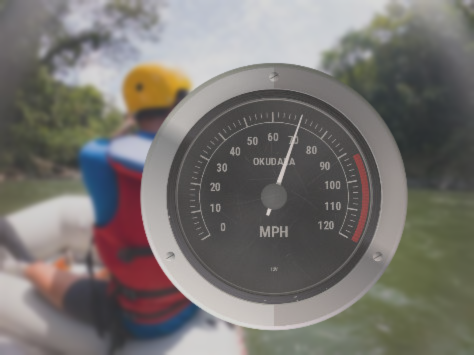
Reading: 70 mph
